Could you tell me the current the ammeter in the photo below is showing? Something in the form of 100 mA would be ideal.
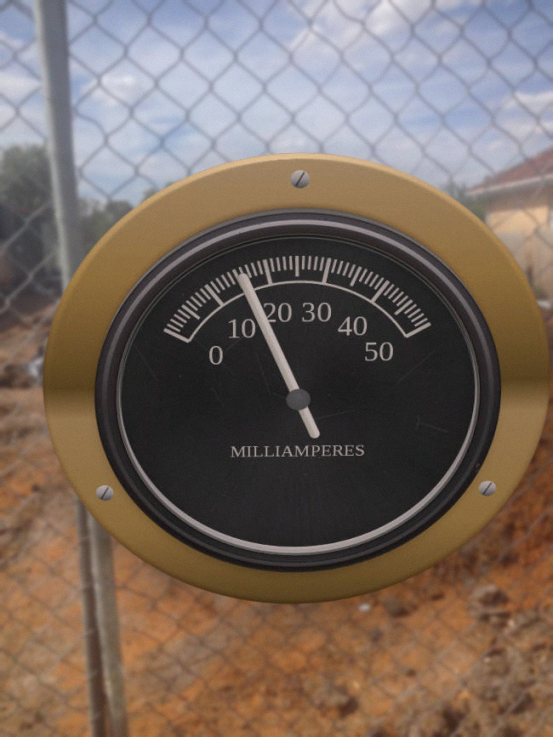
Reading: 16 mA
